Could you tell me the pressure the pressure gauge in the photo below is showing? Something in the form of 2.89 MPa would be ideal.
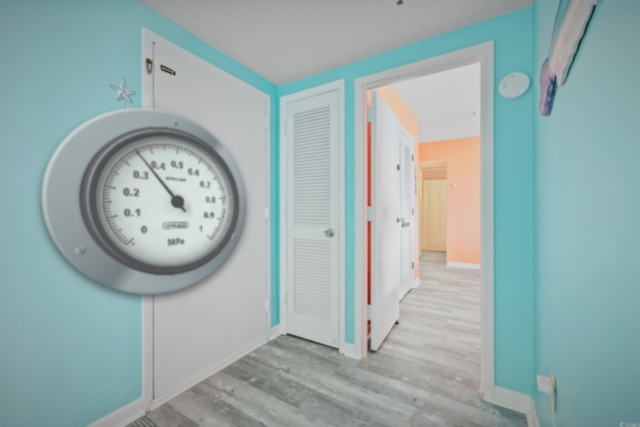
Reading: 0.35 MPa
